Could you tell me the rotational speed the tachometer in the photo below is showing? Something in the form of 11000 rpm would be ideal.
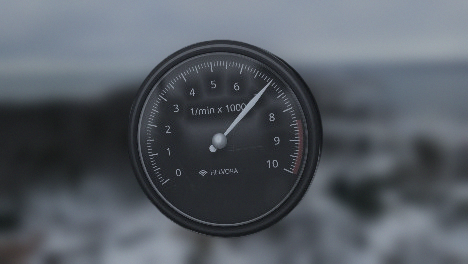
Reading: 7000 rpm
